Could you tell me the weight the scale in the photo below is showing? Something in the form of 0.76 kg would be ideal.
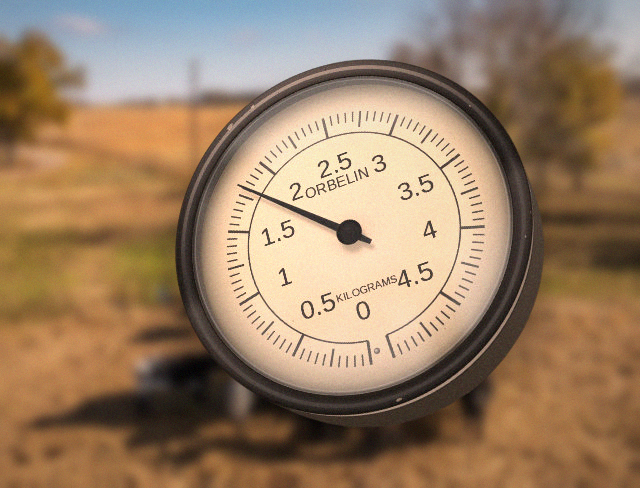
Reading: 1.8 kg
